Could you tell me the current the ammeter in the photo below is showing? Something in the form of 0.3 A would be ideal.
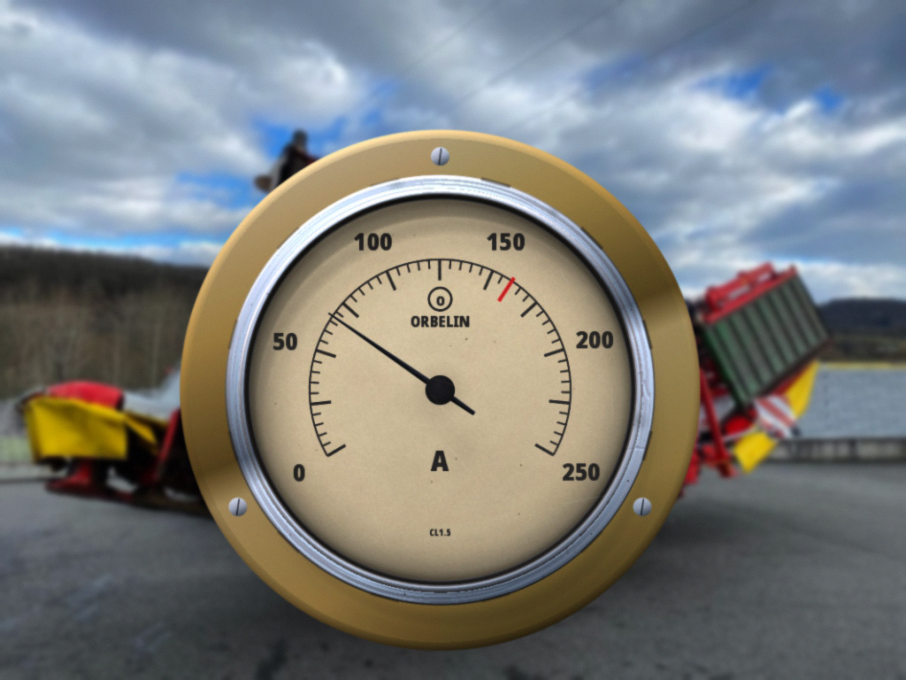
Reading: 67.5 A
